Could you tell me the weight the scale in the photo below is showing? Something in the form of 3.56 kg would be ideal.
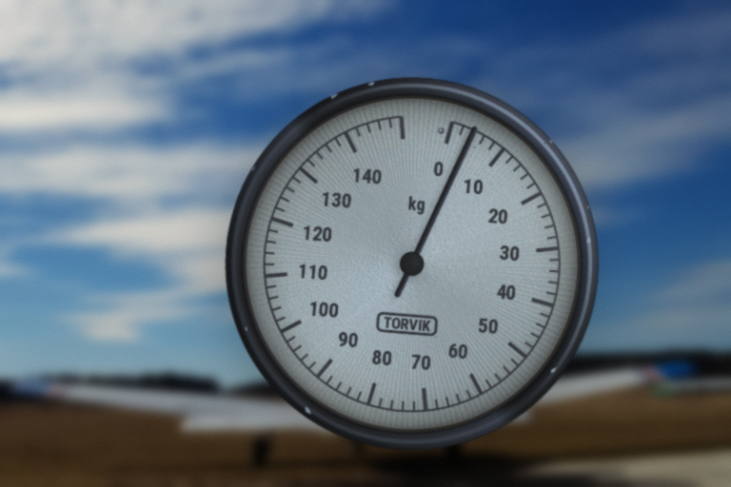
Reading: 4 kg
